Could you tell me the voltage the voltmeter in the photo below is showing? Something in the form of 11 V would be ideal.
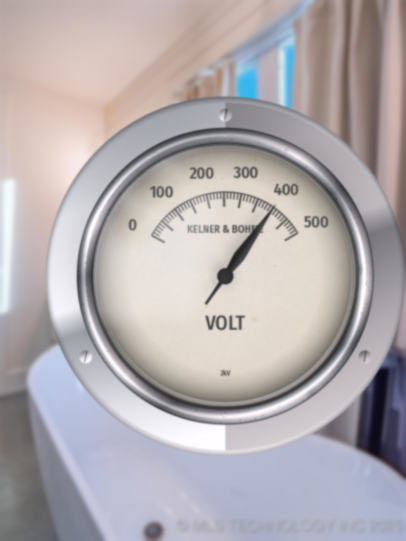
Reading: 400 V
